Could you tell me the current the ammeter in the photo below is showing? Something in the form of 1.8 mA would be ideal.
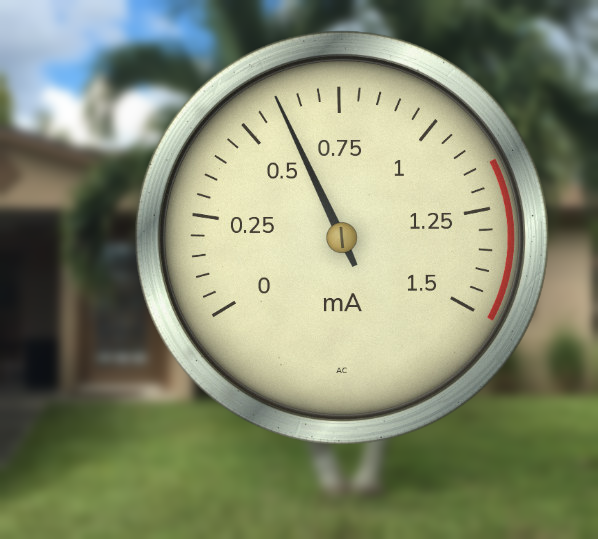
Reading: 0.6 mA
